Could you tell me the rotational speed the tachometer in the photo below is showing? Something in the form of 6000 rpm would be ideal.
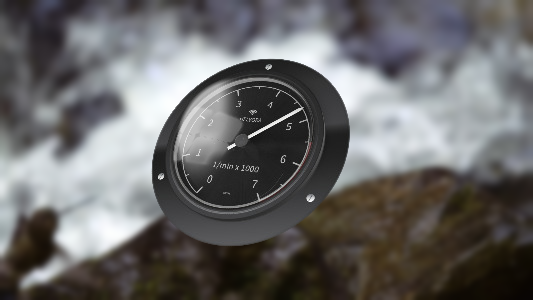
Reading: 4750 rpm
